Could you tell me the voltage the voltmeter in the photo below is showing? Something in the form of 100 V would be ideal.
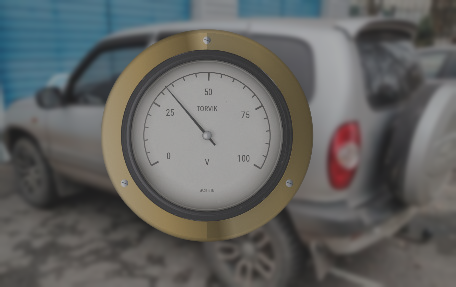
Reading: 32.5 V
